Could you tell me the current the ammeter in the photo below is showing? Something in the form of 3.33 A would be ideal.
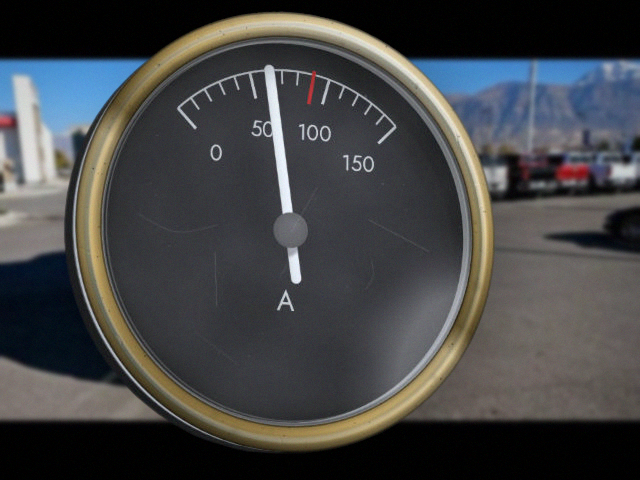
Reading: 60 A
